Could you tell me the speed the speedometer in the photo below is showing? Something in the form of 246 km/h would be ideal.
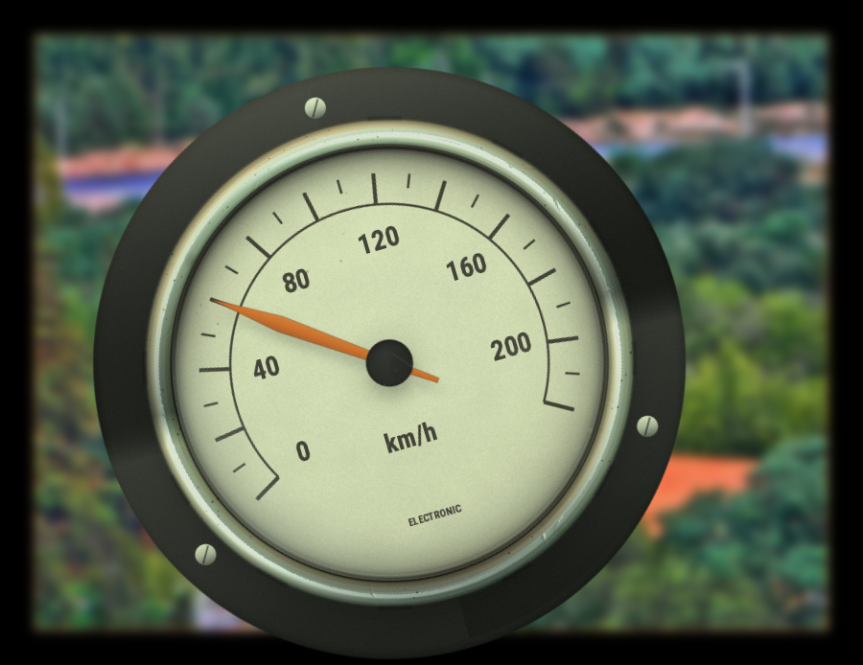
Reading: 60 km/h
